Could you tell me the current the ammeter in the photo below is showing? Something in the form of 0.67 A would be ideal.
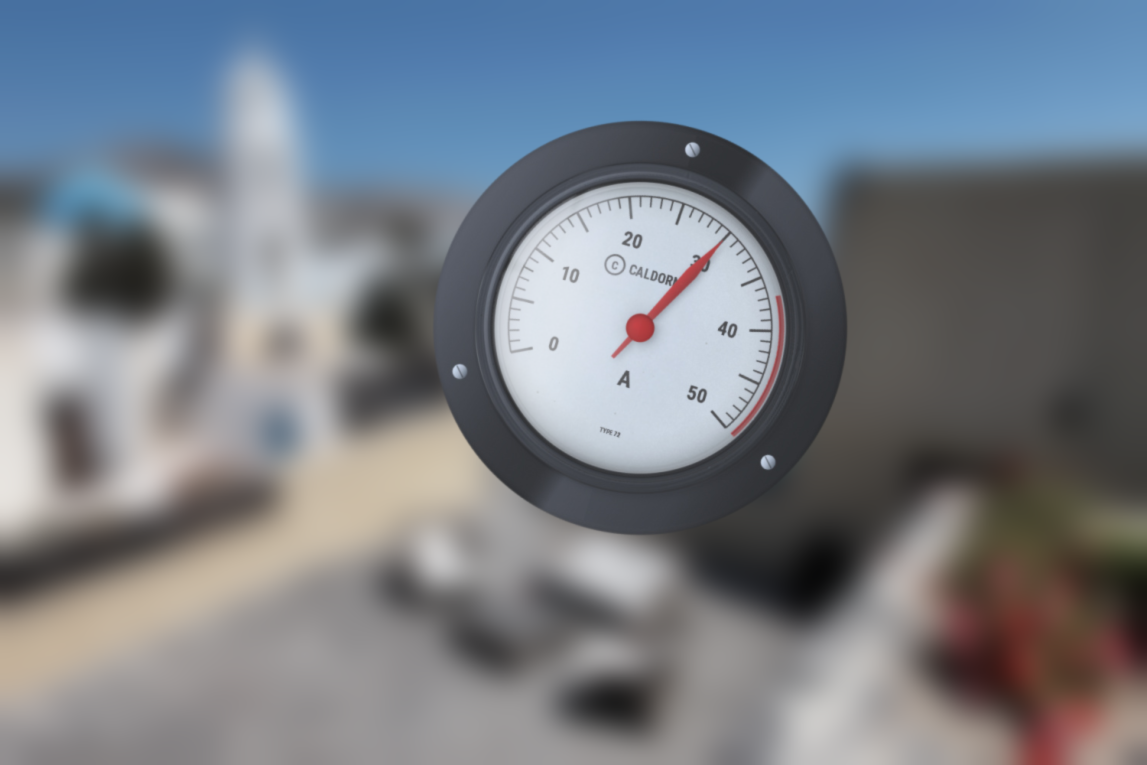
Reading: 30 A
